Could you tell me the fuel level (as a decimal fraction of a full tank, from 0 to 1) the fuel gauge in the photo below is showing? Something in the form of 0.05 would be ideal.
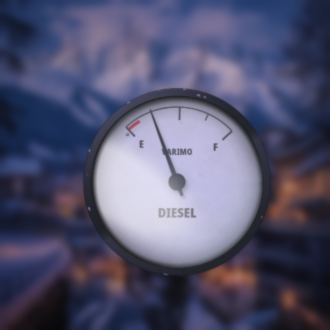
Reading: 0.25
